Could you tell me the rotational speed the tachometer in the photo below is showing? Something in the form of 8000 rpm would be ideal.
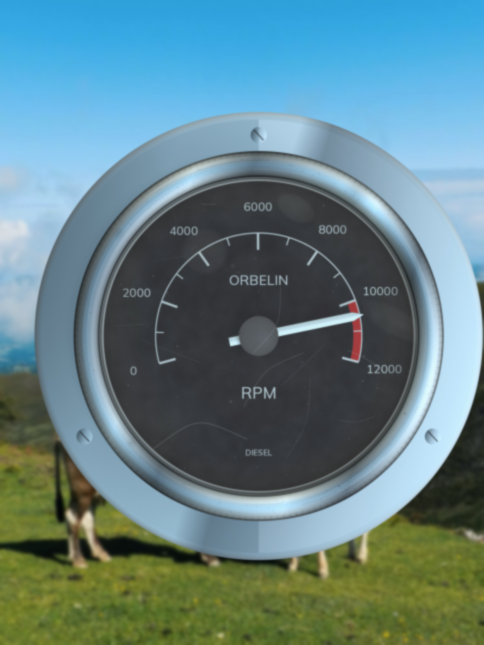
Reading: 10500 rpm
